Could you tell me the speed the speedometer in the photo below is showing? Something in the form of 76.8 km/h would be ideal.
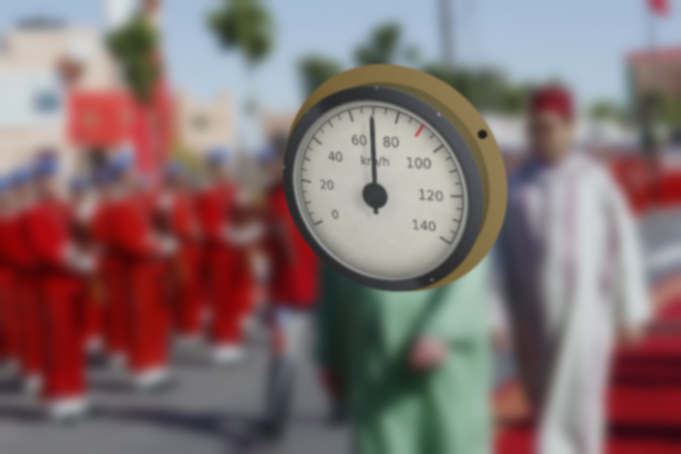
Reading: 70 km/h
